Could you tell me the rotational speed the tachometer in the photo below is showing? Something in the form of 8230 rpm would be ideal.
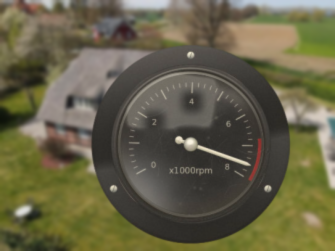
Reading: 7600 rpm
